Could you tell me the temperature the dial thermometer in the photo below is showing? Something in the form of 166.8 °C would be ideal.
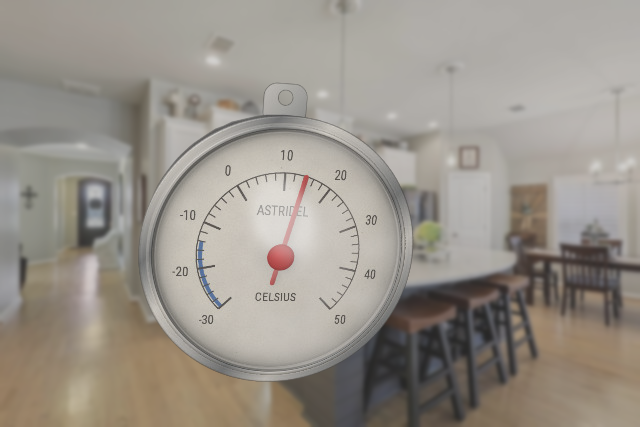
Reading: 14 °C
